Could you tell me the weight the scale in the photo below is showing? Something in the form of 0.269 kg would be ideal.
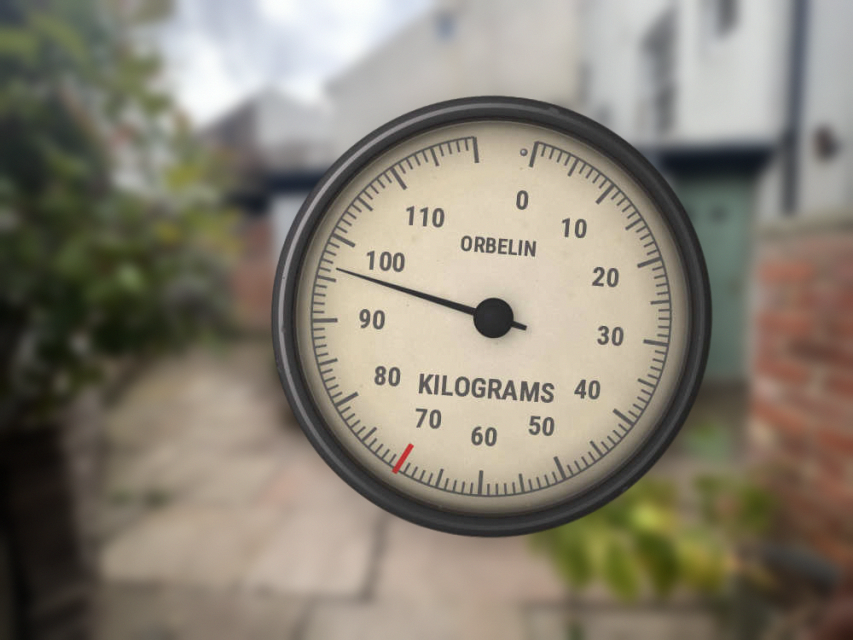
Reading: 96.5 kg
